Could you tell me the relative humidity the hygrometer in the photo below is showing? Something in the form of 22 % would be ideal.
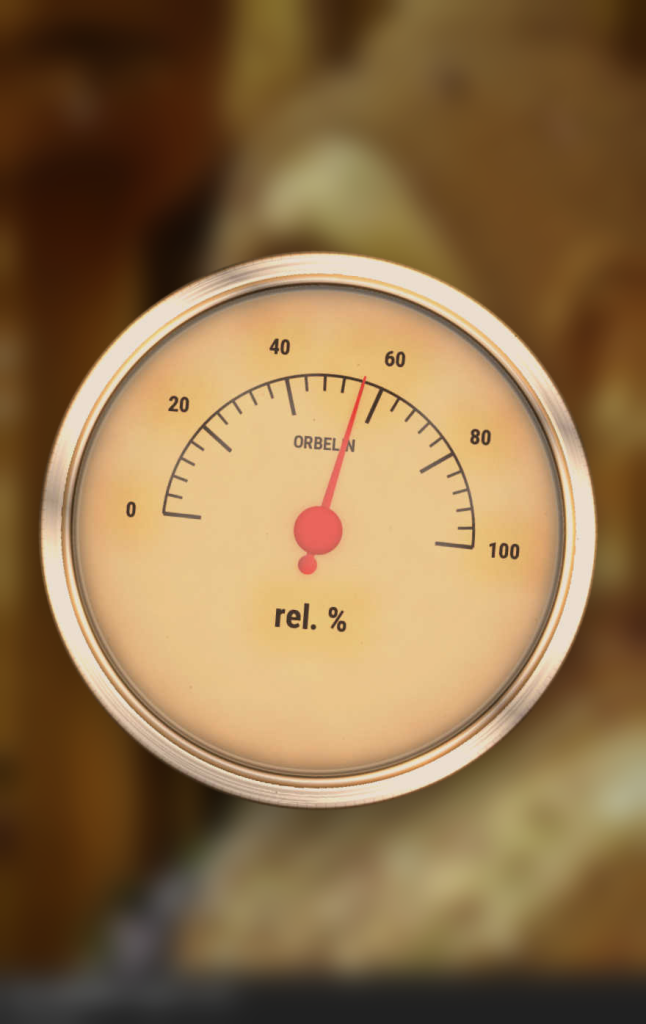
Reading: 56 %
